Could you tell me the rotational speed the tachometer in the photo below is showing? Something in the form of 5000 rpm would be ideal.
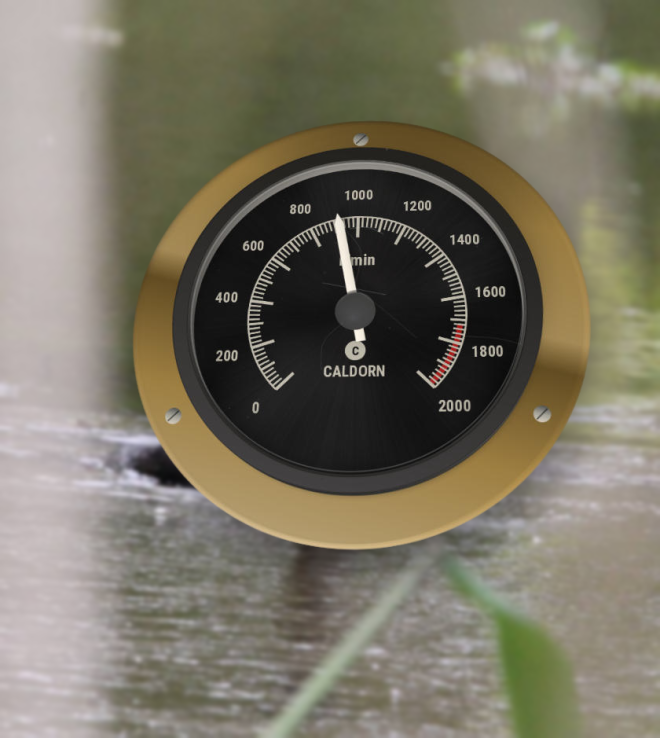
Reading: 920 rpm
